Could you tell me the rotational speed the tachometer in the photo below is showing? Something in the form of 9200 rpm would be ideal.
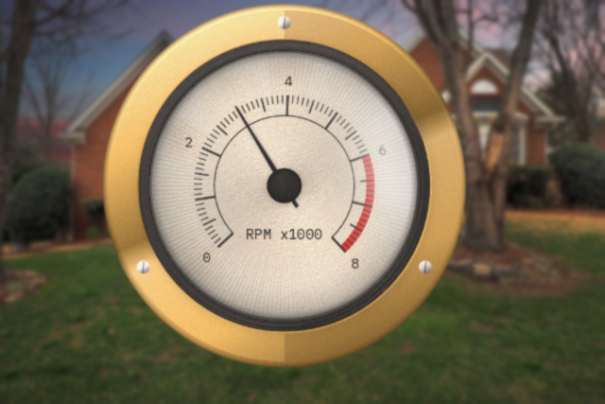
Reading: 3000 rpm
